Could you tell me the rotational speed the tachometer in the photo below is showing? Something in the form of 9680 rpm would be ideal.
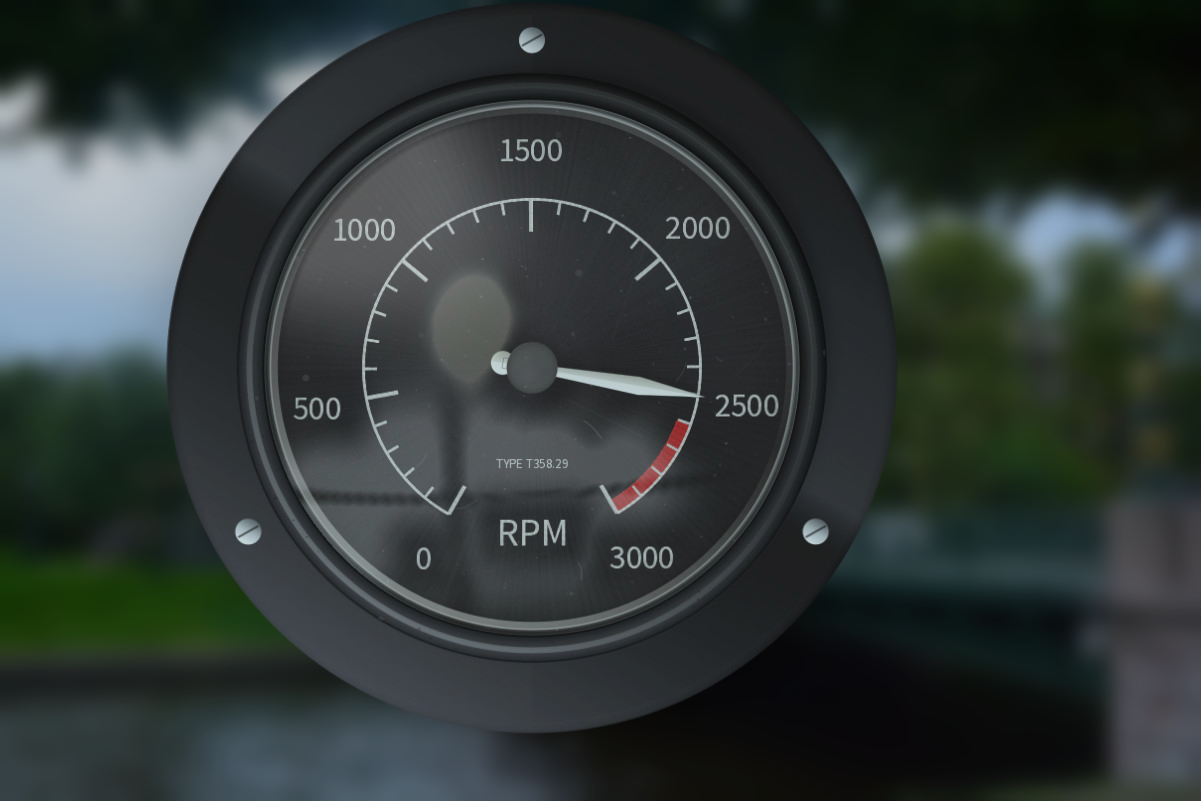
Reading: 2500 rpm
